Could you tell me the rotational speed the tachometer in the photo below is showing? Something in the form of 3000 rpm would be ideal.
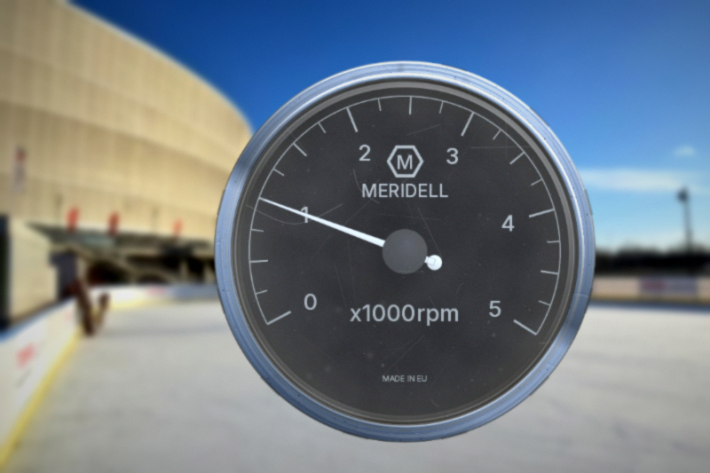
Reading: 1000 rpm
